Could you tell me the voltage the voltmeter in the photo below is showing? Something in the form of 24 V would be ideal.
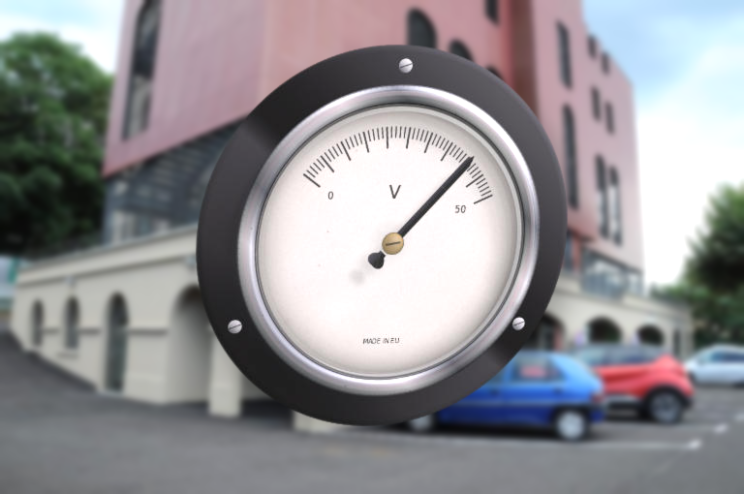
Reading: 40 V
